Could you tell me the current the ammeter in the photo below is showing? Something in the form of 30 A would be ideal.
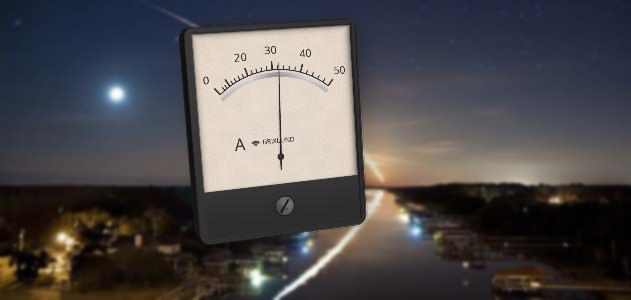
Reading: 32 A
